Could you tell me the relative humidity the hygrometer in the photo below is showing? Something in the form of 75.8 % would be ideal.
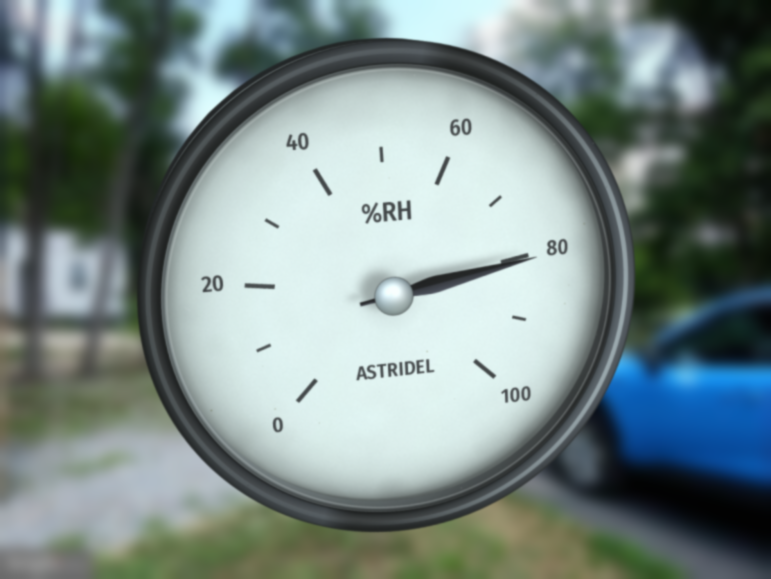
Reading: 80 %
